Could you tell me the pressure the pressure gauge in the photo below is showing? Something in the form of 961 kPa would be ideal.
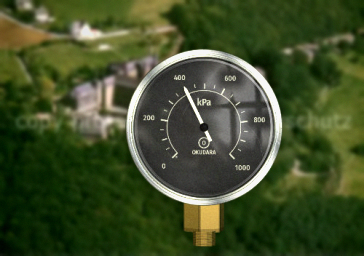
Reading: 400 kPa
